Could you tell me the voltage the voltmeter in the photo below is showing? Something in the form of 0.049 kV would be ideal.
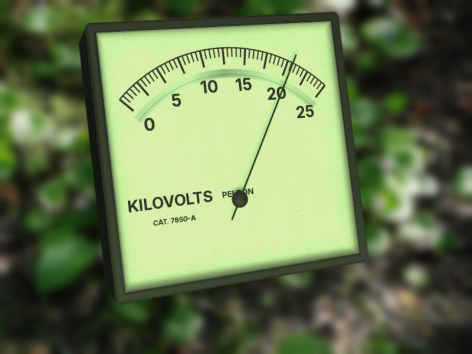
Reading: 20.5 kV
